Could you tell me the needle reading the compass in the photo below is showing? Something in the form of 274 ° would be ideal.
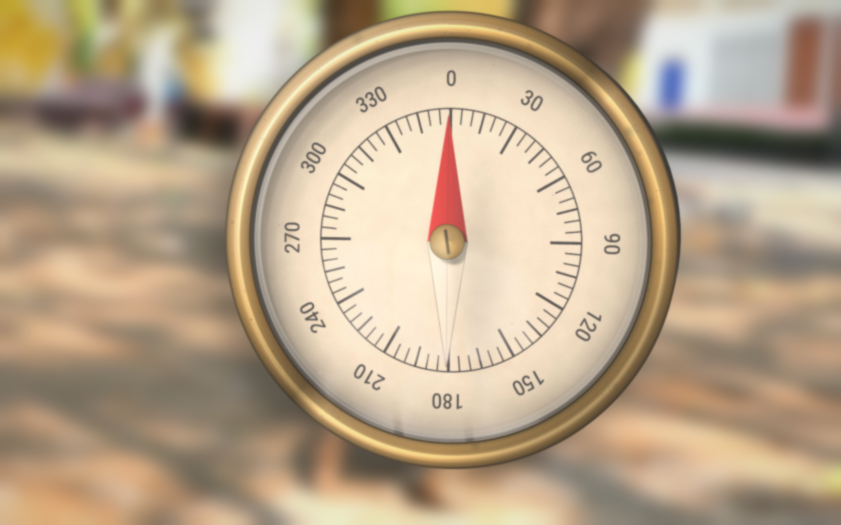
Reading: 0 °
